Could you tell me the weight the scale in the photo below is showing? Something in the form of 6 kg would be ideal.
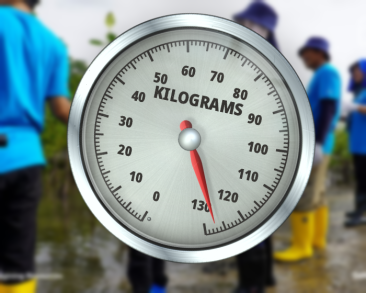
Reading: 127 kg
